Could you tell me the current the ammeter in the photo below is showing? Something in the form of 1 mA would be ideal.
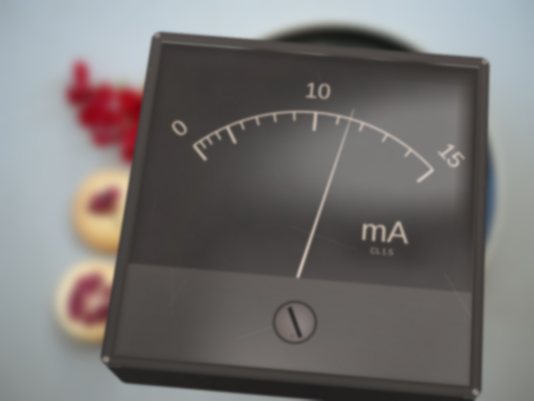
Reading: 11.5 mA
